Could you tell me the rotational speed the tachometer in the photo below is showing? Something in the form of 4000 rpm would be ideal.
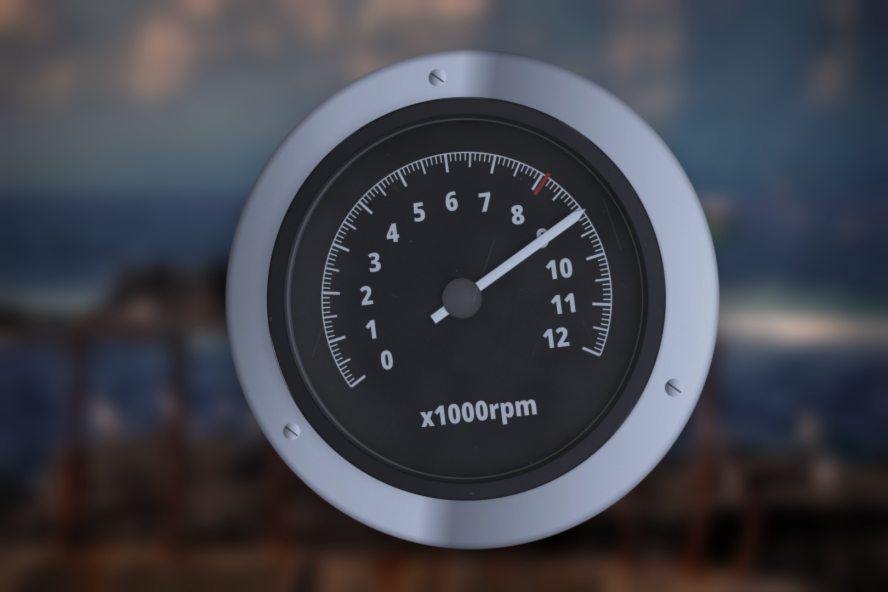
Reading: 9100 rpm
